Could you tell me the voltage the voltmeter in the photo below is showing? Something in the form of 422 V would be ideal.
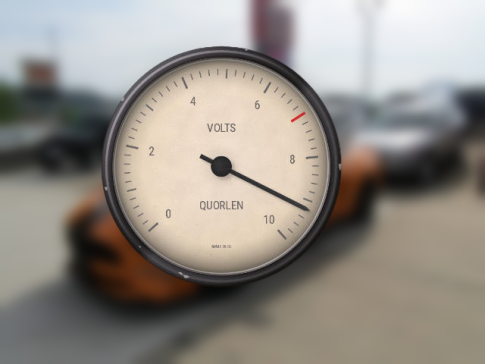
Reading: 9.2 V
